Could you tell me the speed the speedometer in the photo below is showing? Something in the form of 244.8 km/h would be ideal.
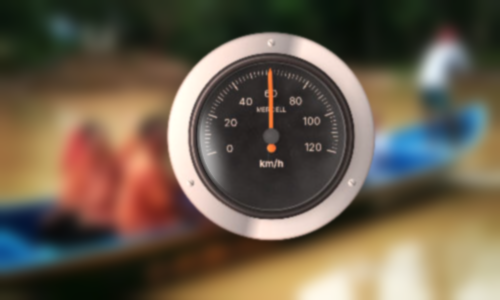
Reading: 60 km/h
